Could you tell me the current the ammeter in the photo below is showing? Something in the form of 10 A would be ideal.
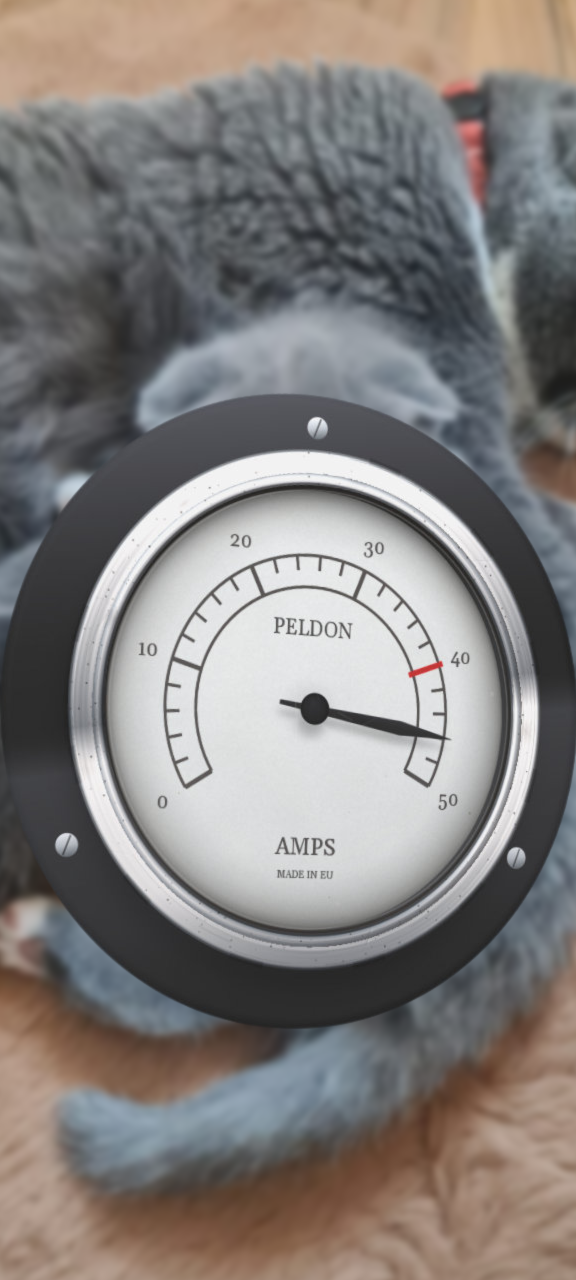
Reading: 46 A
